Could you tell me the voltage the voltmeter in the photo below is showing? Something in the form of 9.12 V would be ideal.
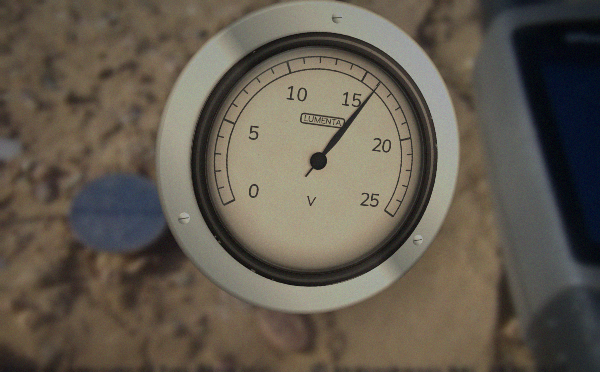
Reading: 16 V
